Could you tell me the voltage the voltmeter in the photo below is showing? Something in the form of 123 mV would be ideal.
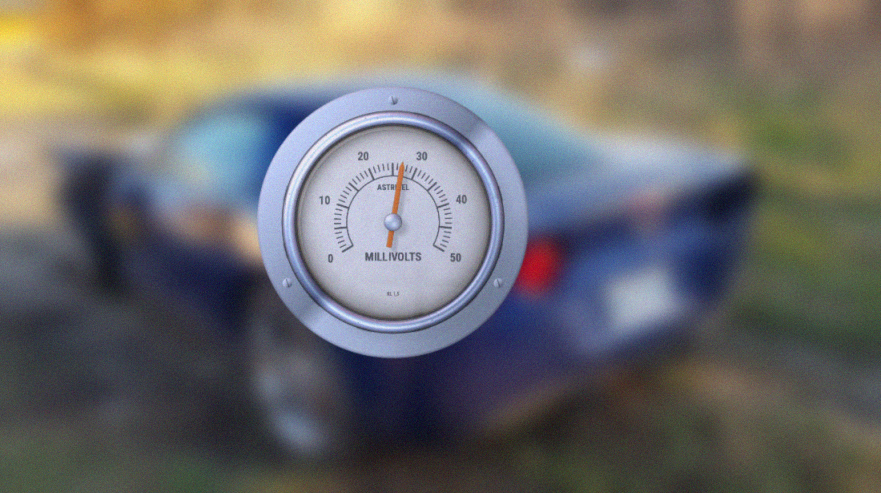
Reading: 27 mV
